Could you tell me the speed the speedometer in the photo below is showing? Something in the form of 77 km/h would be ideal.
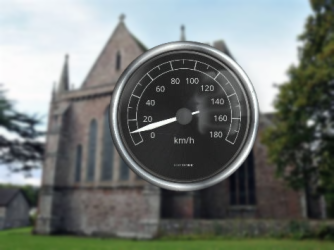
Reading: 10 km/h
